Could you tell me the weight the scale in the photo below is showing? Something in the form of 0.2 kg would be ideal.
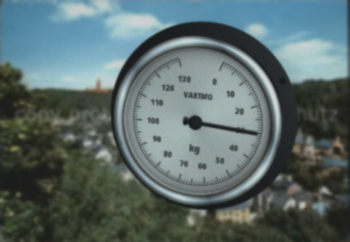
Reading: 30 kg
